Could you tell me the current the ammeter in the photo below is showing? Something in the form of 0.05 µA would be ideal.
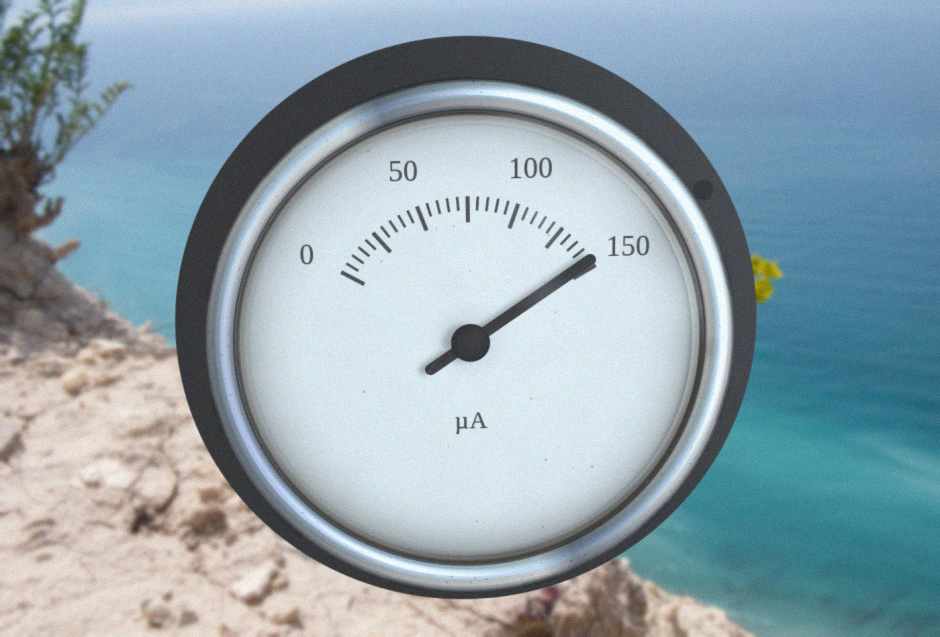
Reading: 145 µA
